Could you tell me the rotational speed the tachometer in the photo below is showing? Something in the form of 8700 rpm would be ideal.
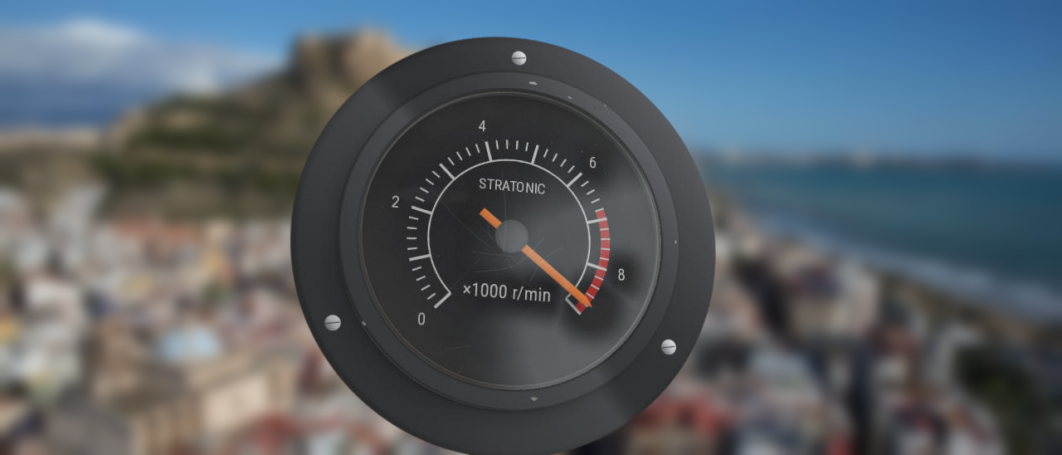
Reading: 8800 rpm
